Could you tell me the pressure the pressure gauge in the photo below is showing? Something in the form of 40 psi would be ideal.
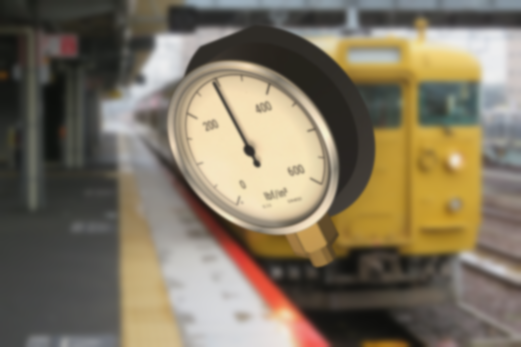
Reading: 300 psi
